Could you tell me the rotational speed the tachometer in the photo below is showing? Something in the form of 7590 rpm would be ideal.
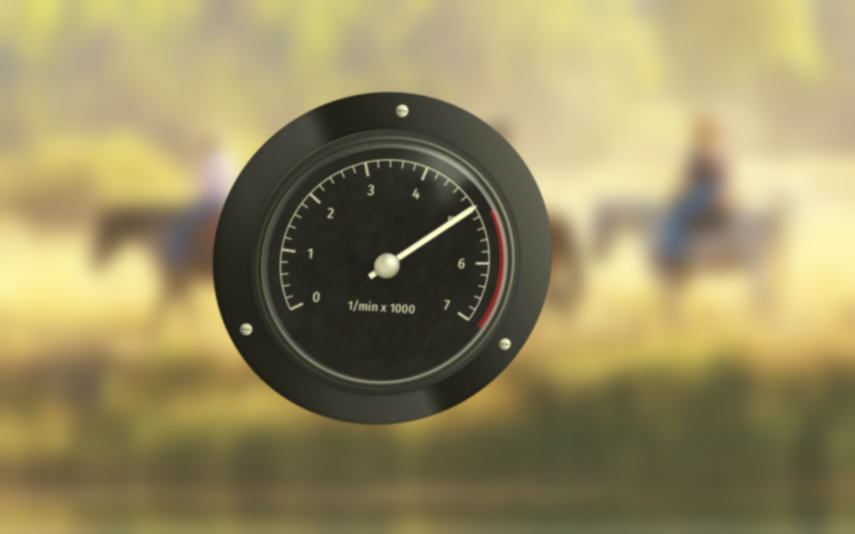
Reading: 5000 rpm
